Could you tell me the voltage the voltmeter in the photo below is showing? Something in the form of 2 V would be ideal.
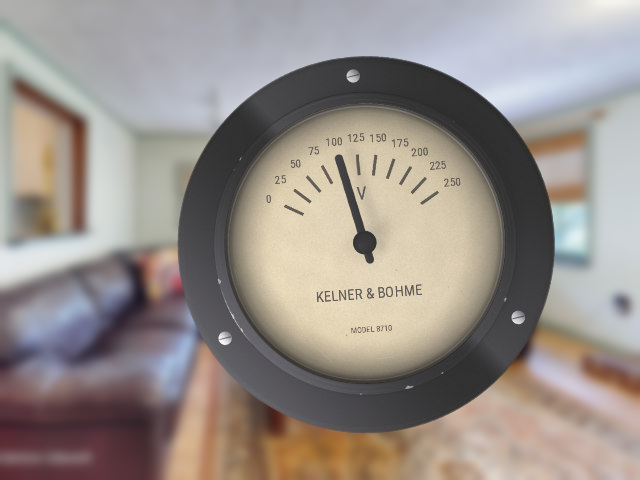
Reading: 100 V
